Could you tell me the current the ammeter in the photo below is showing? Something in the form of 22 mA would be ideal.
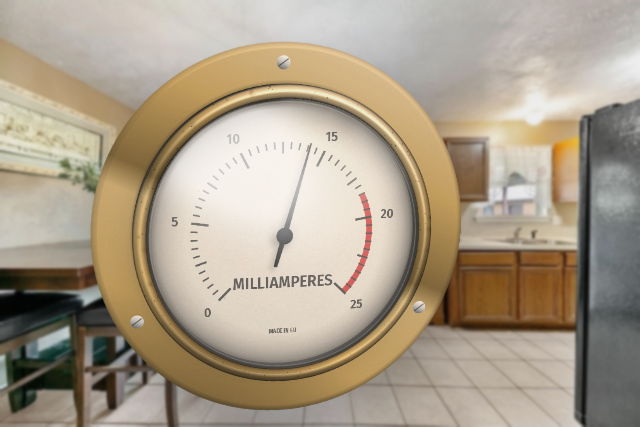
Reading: 14 mA
